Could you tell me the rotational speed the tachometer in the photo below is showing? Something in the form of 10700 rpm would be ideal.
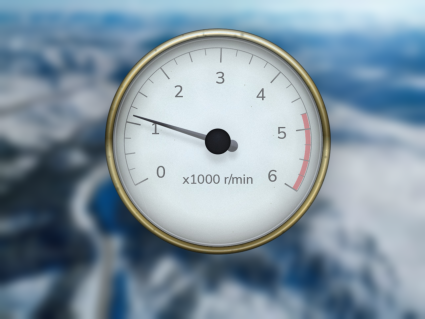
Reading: 1125 rpm
